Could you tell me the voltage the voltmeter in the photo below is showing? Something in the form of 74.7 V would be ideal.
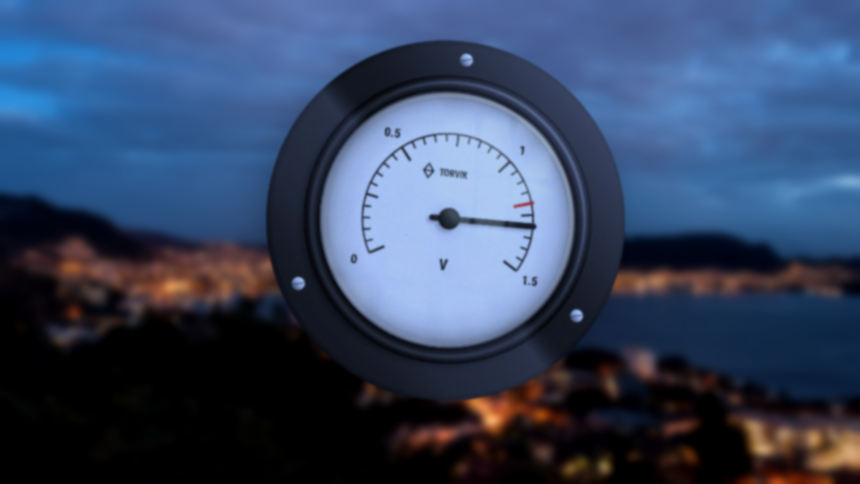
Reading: 1.3 V
